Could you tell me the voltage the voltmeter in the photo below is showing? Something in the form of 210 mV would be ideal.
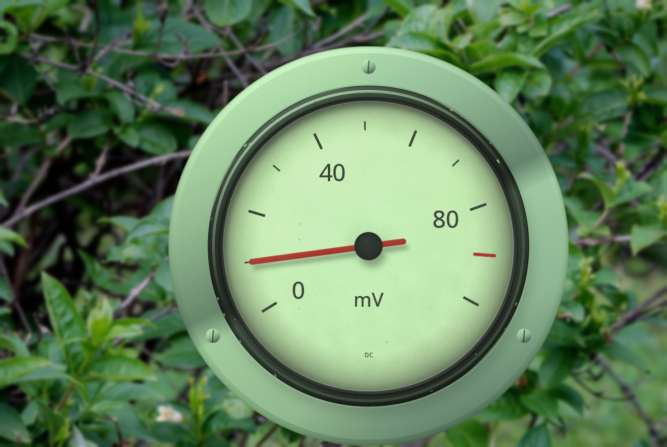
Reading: 10 mV
